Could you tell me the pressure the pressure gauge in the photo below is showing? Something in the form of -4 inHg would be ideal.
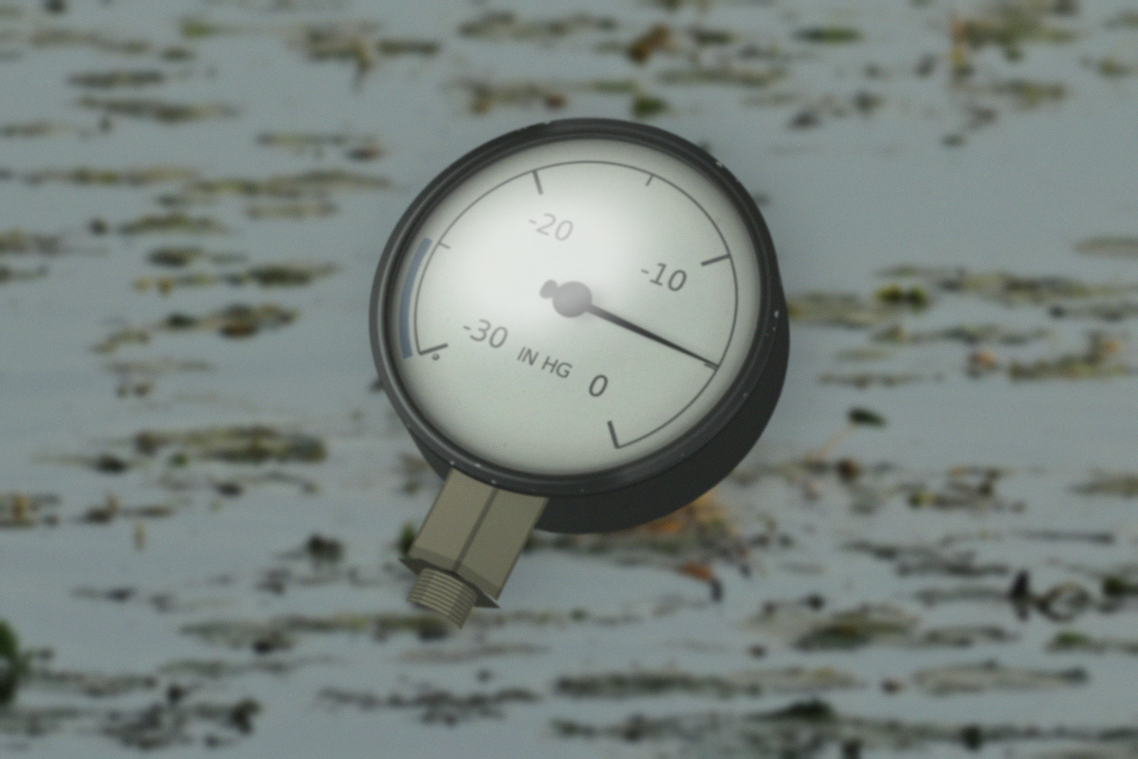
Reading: -5 inHg
